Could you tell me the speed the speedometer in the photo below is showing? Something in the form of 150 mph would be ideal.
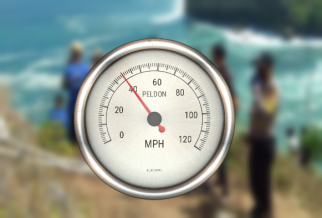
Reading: 40 mph
